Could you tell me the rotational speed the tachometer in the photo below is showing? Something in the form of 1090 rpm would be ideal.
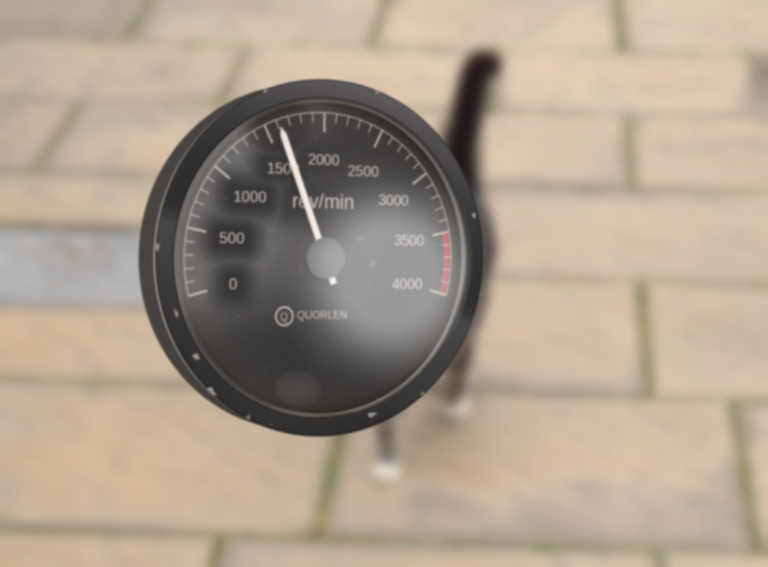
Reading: 1600 rpm
